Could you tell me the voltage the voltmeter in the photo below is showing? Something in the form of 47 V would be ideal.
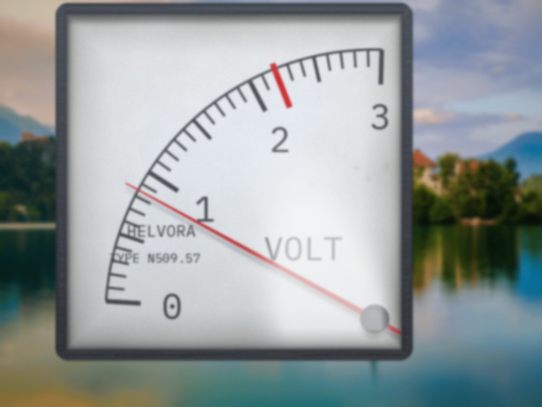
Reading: 0.85 V
